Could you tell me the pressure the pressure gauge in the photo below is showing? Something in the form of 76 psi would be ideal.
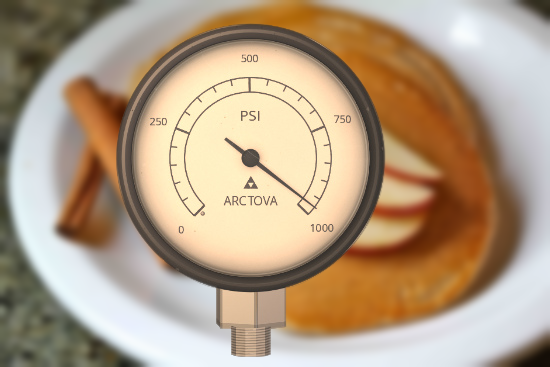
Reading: 975 psi
